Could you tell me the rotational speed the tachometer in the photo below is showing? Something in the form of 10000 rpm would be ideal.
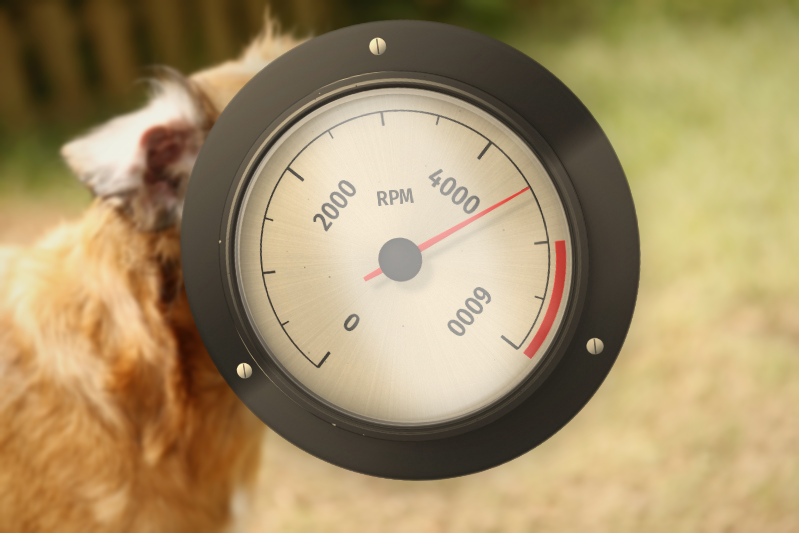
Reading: 4500 rpm
